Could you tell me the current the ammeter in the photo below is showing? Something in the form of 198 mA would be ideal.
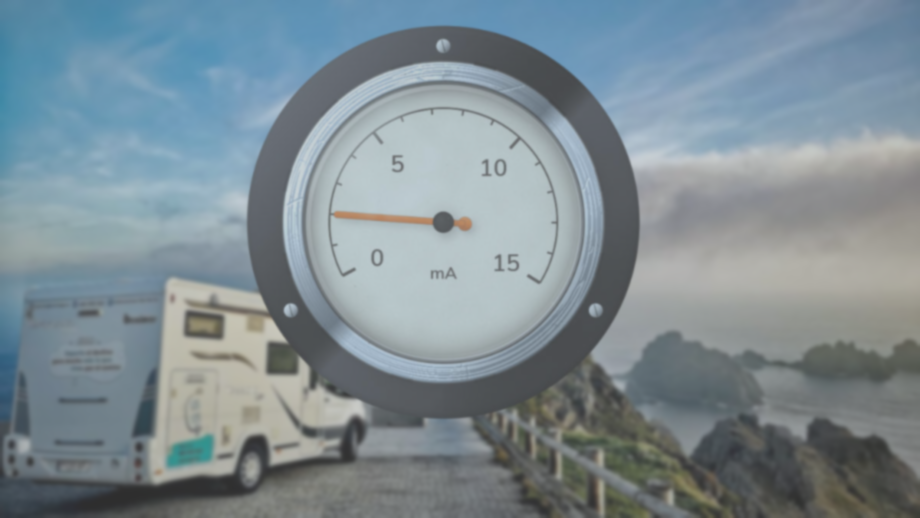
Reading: 2 mA
